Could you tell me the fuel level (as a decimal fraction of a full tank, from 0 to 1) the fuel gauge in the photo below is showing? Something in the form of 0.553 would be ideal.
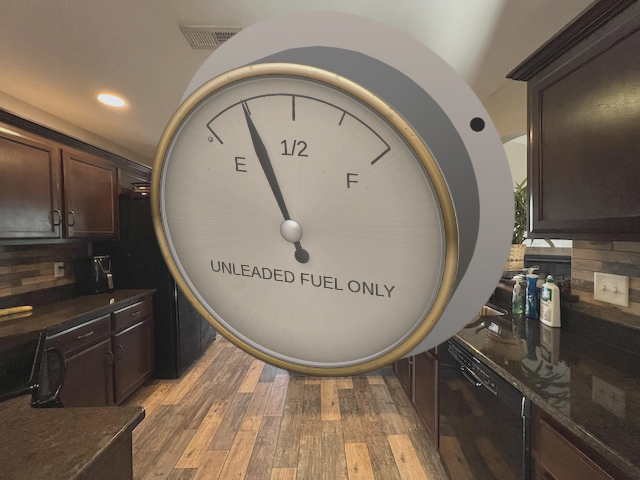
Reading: 0.25
